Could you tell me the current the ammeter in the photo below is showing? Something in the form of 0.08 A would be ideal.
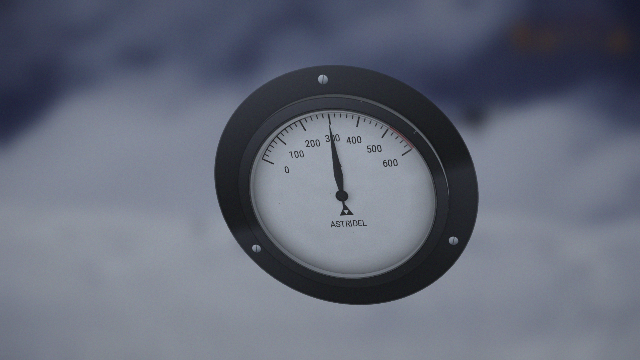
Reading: 300 A
